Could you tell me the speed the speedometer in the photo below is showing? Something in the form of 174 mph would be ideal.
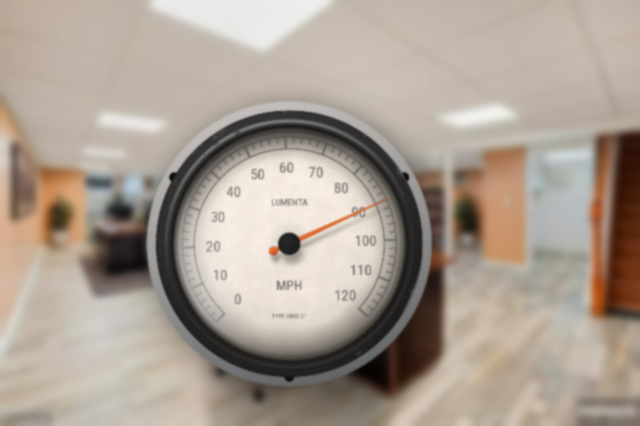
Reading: 90 mph
